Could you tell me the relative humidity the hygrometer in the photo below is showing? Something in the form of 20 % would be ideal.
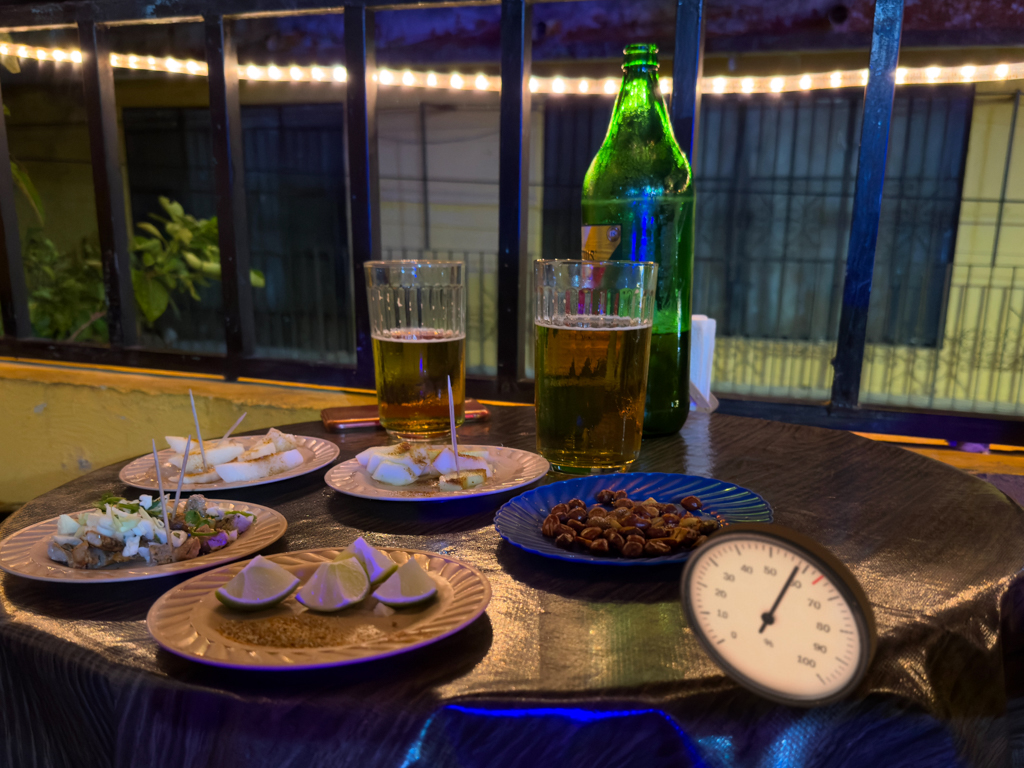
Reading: 58 %
